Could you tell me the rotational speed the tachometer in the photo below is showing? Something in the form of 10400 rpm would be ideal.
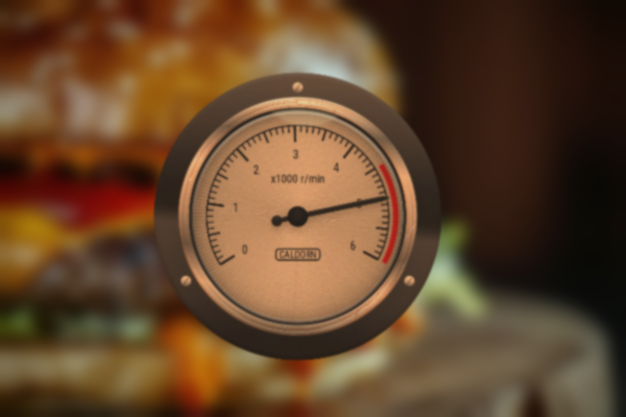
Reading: 5000 rpm
